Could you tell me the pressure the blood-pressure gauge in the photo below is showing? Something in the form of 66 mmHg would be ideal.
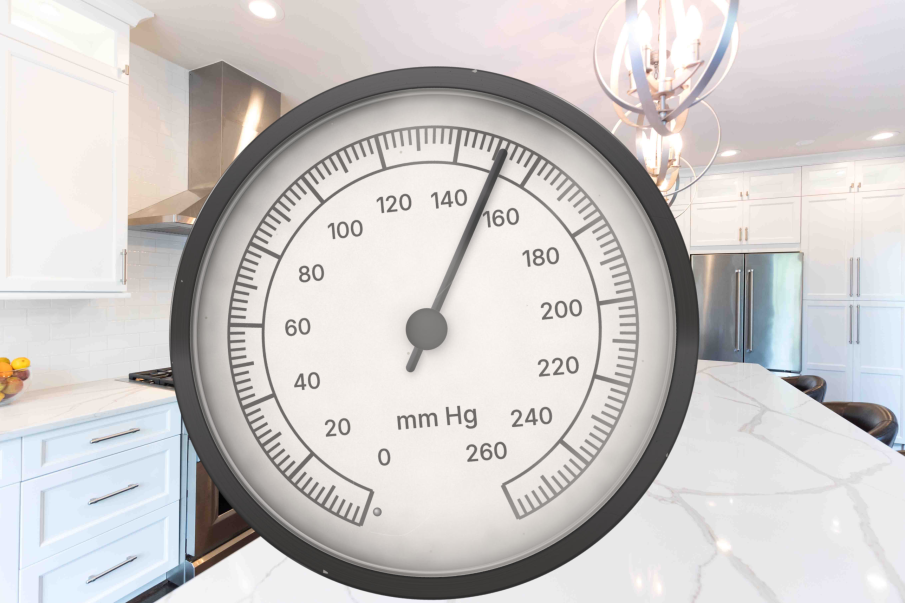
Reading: 152 mmHg
